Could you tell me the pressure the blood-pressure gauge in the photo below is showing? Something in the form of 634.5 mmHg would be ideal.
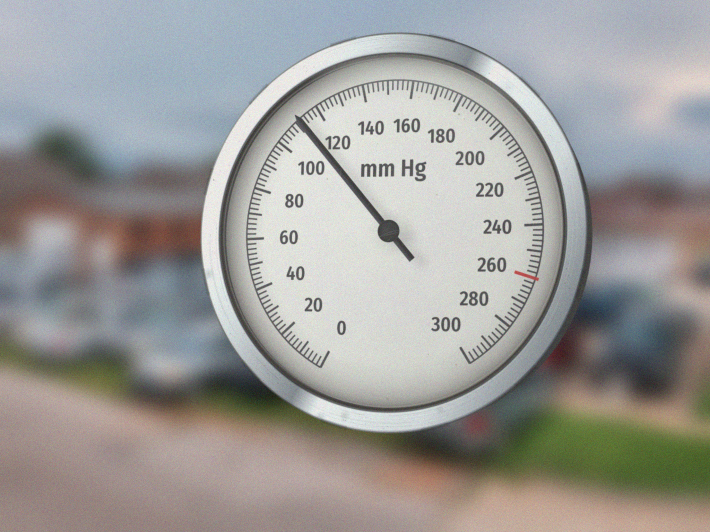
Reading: 112 mmHg
